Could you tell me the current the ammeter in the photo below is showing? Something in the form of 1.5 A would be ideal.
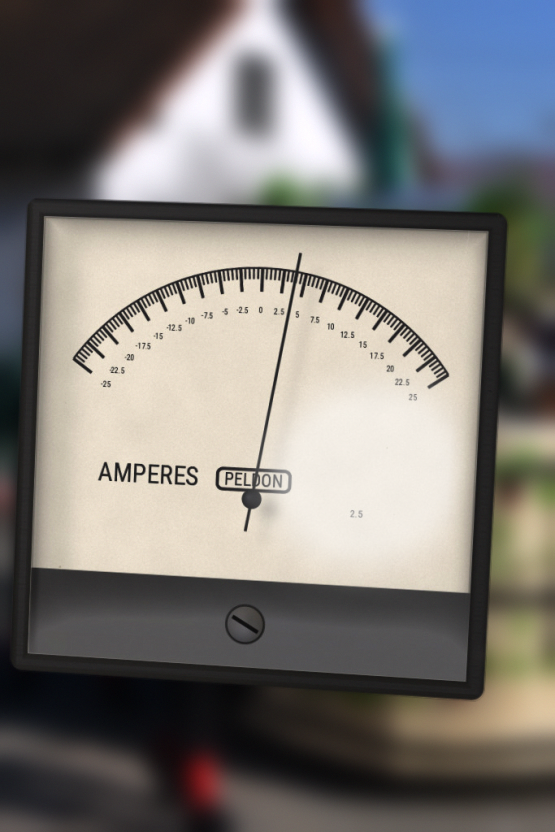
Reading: 4 A
